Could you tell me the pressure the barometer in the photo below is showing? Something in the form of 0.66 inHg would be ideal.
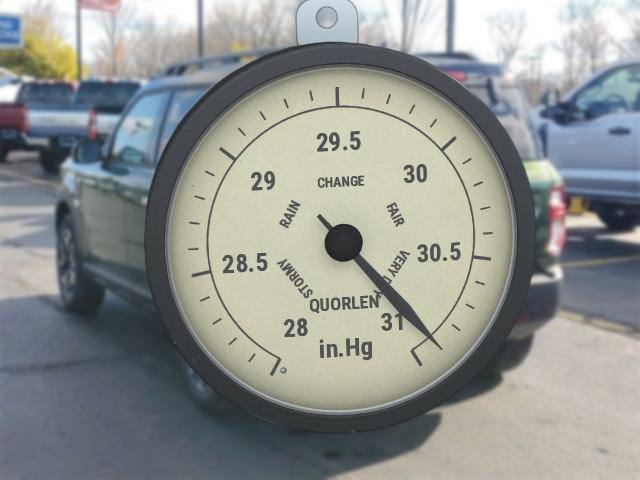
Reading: 30.9 inHg
